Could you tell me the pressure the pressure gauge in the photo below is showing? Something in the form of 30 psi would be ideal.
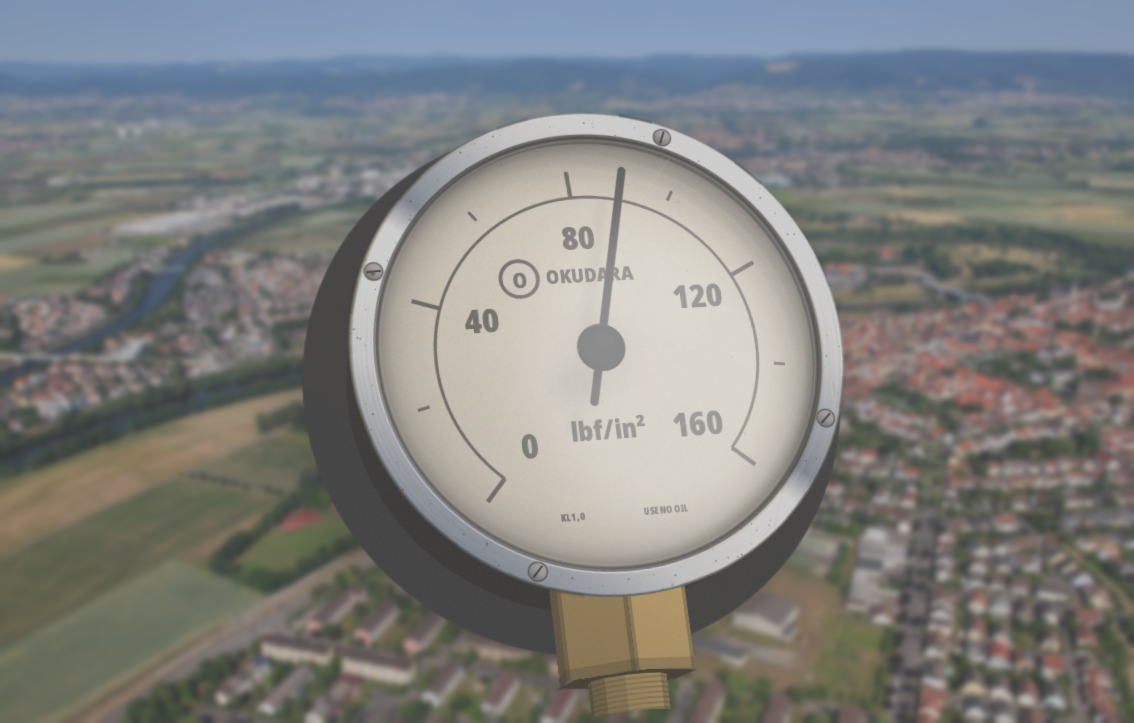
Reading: 90 psi
